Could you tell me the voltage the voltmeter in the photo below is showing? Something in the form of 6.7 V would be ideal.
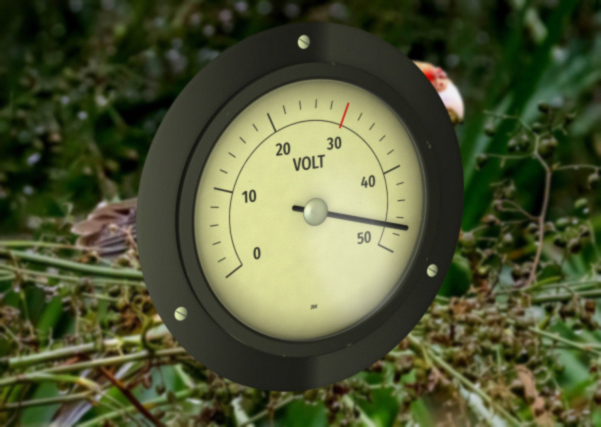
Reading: 47 V
